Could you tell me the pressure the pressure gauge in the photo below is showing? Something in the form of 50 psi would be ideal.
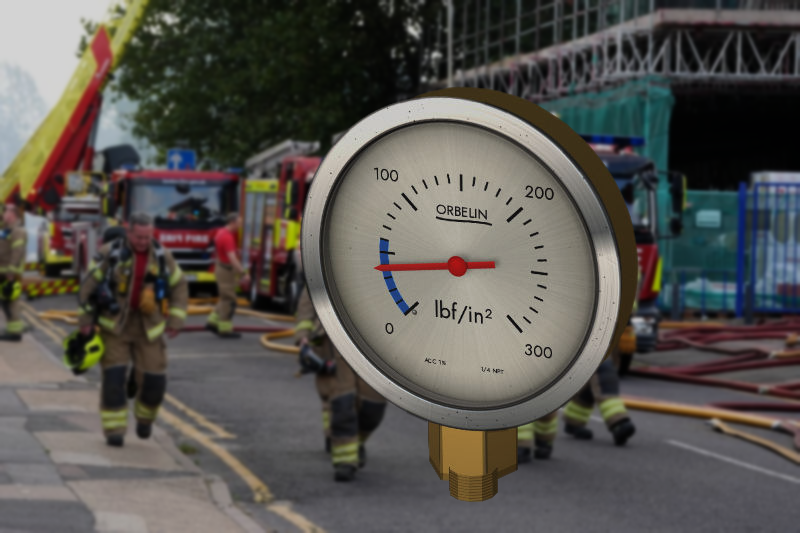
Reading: 40 psi
